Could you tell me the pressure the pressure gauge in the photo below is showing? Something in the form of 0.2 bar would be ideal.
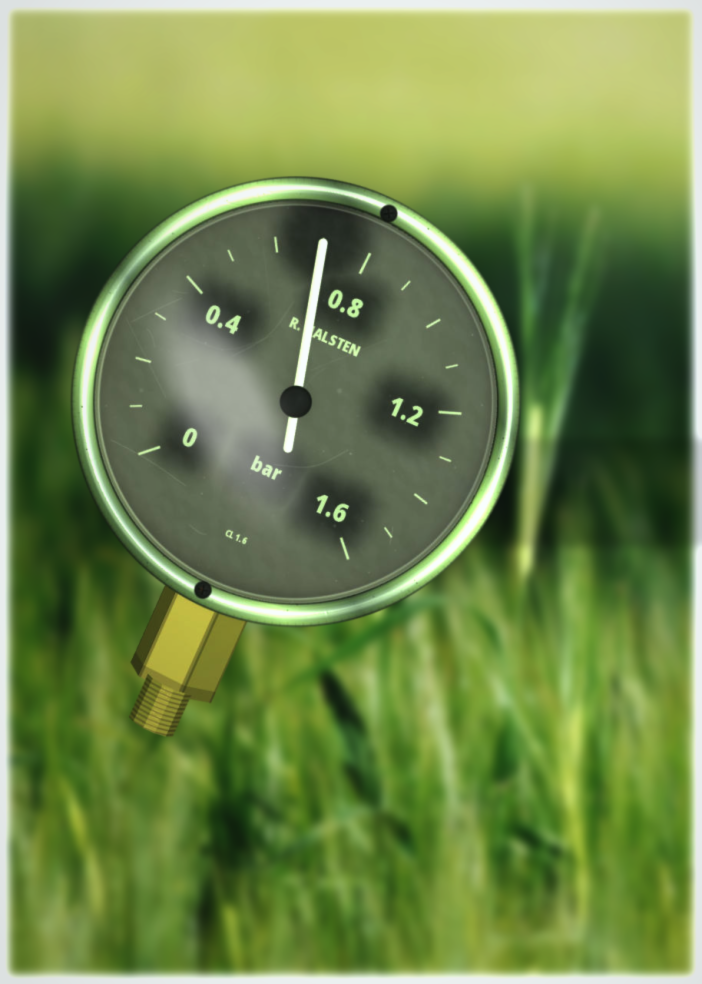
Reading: 0.7 bar
